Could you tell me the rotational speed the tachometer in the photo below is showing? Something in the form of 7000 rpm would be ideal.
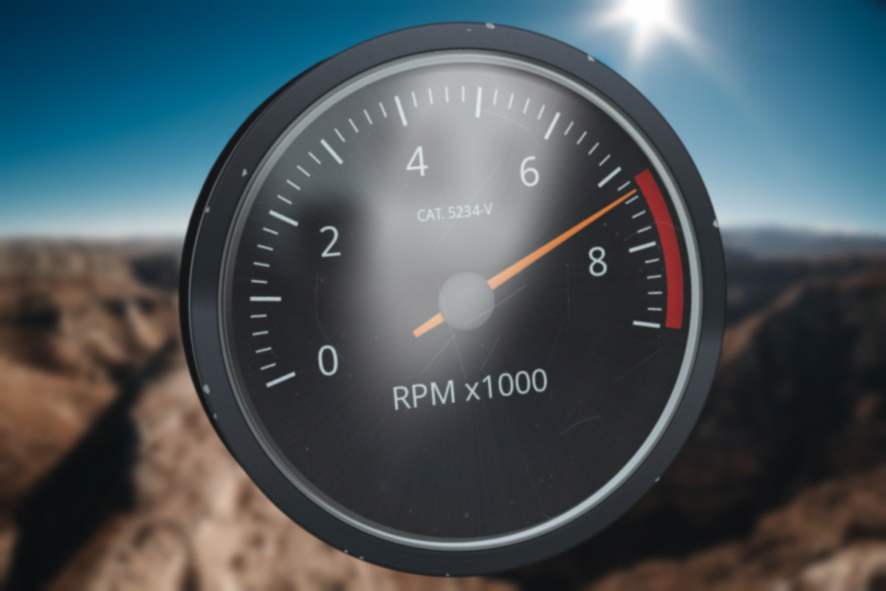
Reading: 7300 rpm
